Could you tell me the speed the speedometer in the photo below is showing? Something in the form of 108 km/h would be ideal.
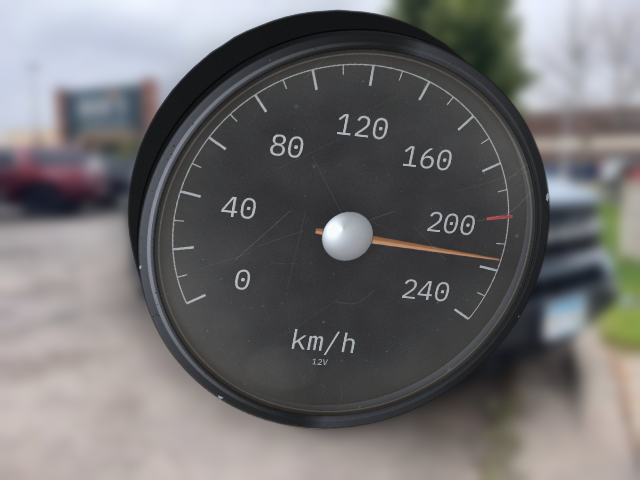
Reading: 215 km/h
